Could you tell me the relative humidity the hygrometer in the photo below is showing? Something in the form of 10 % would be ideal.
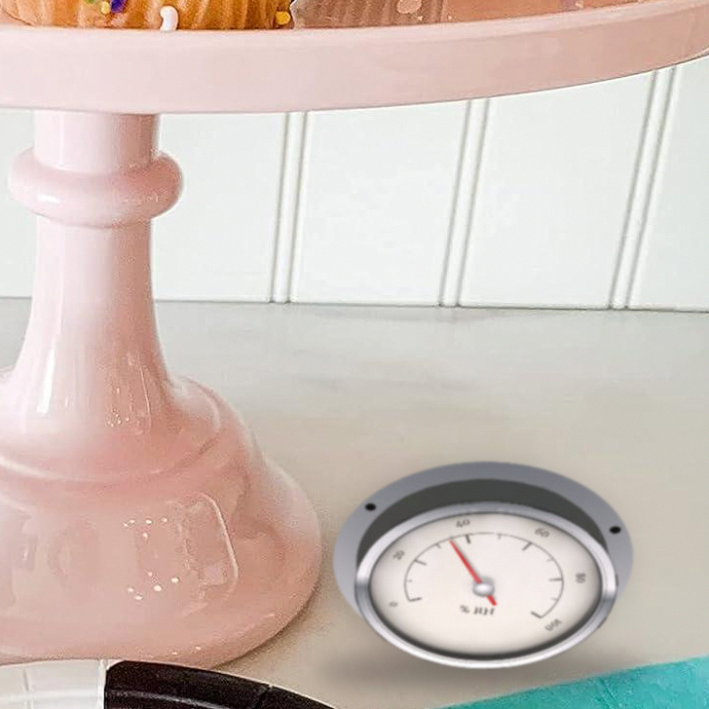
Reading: 35 %
